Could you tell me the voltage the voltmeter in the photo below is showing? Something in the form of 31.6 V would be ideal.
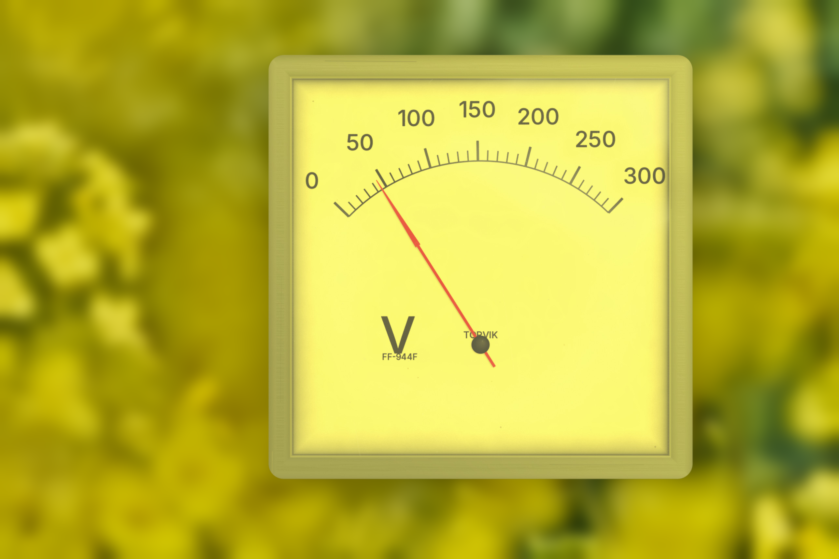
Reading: 45 V
